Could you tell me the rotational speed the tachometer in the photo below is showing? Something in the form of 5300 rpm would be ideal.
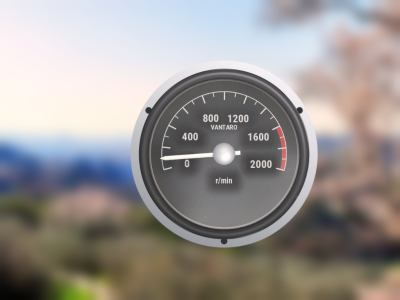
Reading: 100 rpm
